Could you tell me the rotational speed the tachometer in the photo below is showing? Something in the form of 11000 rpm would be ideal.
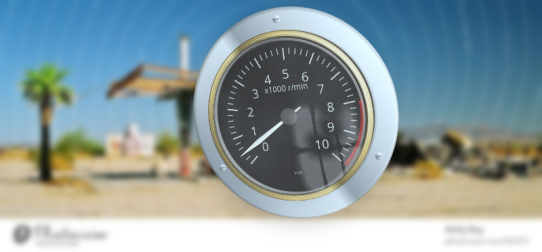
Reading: 400 rpm
